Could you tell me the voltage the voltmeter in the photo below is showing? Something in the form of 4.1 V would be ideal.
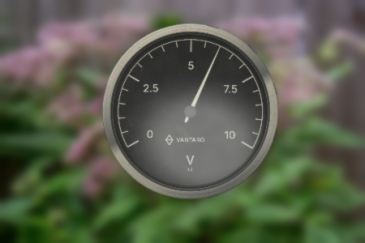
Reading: 6 V
